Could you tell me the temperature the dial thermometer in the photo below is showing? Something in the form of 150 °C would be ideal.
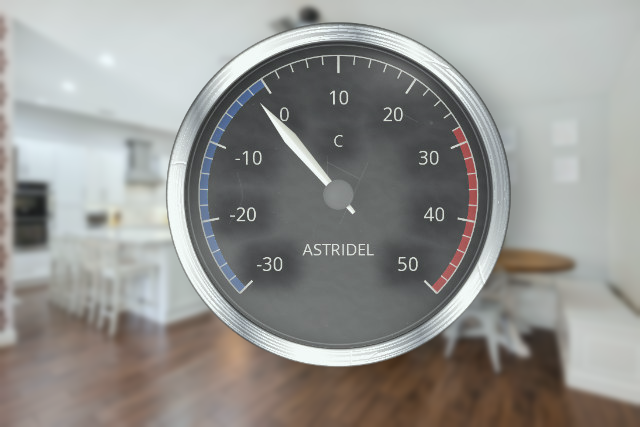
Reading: -2 °C
